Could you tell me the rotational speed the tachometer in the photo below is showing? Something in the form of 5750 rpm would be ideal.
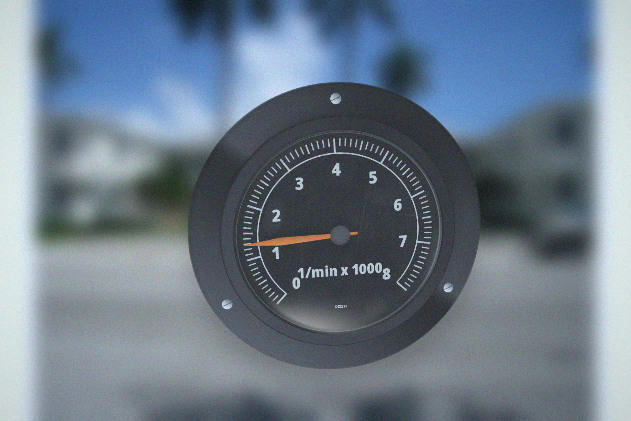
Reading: 1300 rpm
